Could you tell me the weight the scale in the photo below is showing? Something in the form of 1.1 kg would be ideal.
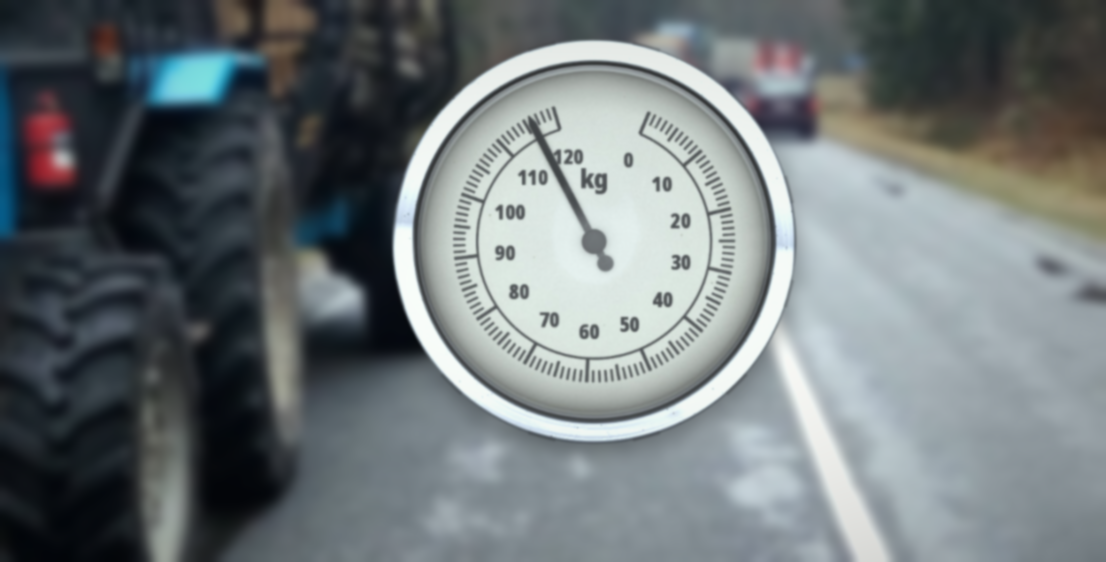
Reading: 116 kg
